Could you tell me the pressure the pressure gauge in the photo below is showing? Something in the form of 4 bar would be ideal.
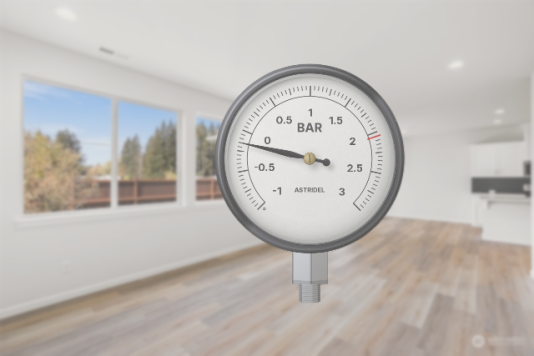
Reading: -0.15 bar
